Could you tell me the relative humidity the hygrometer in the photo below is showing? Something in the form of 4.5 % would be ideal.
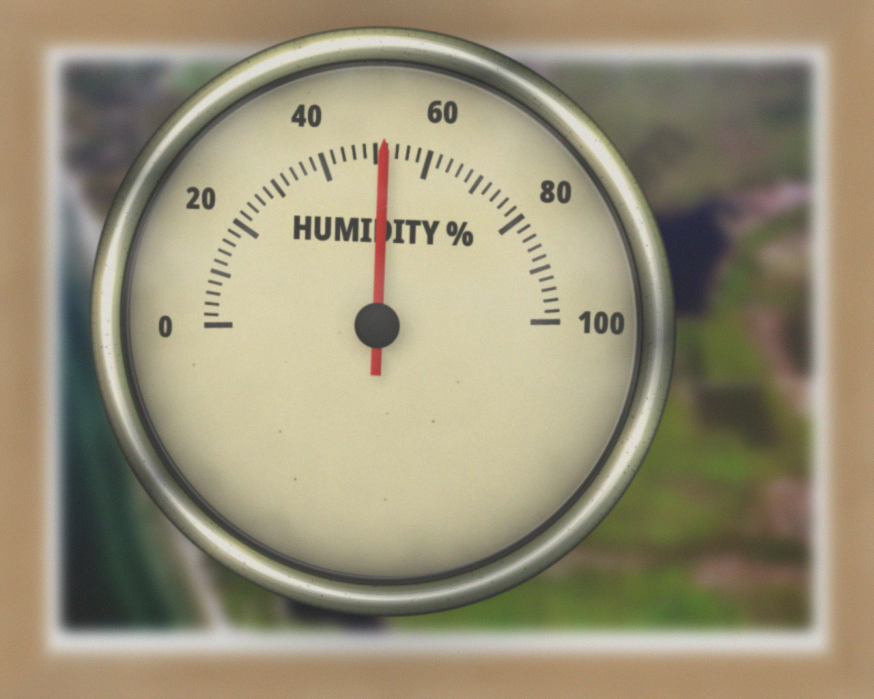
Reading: 52 %
